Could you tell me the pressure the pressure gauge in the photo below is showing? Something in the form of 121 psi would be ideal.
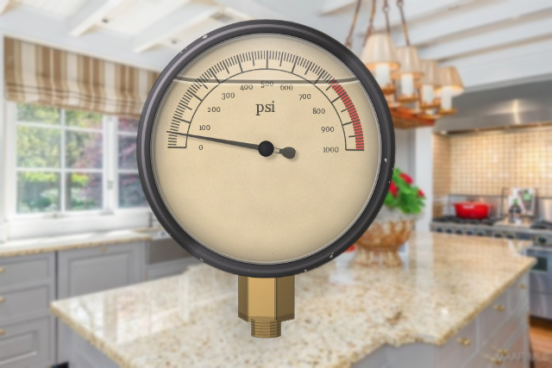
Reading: 50 psi
